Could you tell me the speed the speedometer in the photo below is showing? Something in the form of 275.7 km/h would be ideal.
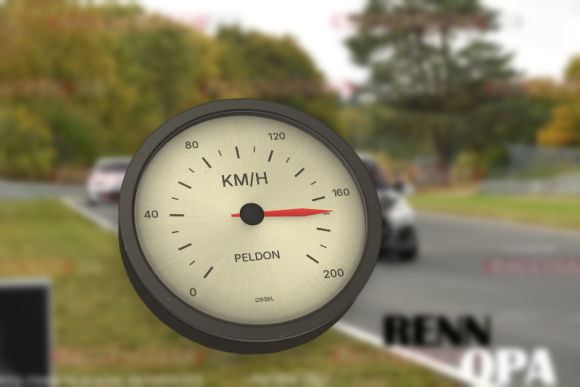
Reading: 170 km/h
